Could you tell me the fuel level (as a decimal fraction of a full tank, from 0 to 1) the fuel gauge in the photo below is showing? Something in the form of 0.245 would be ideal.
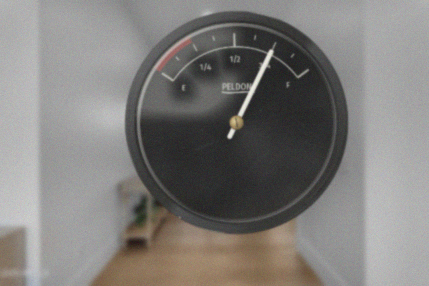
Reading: 0.75
